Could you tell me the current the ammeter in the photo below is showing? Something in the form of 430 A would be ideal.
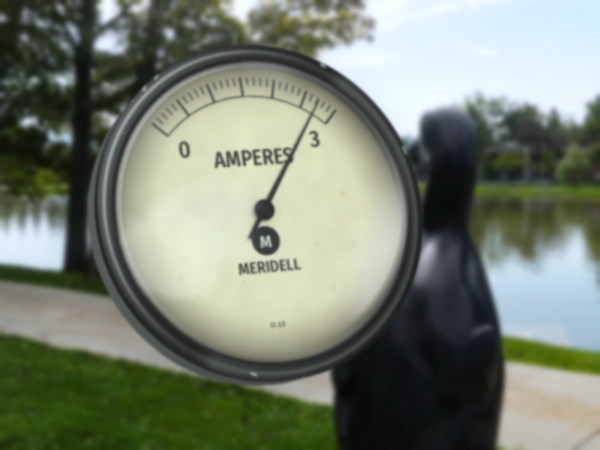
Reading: 2.7 A
